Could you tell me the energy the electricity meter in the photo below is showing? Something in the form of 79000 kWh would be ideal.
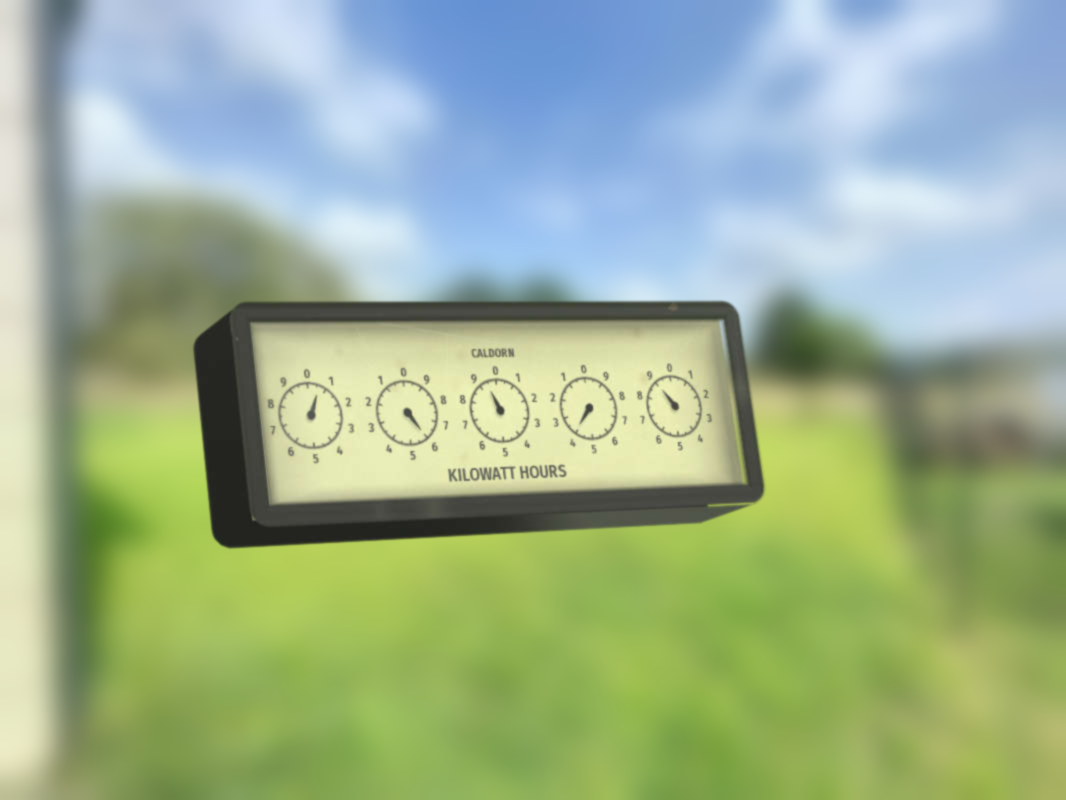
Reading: 5939 kWh
